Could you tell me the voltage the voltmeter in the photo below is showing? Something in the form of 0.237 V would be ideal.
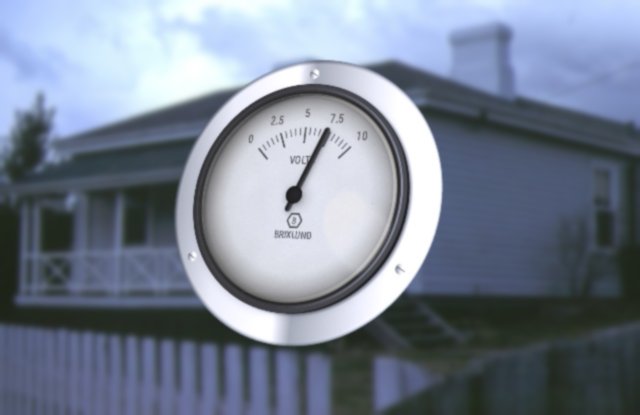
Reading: 7.5 V
